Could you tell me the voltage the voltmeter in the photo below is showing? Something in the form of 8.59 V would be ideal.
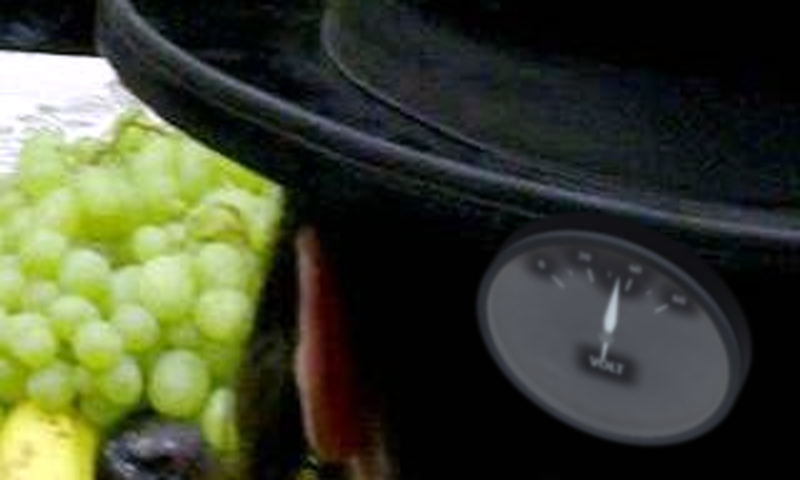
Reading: 35 V
